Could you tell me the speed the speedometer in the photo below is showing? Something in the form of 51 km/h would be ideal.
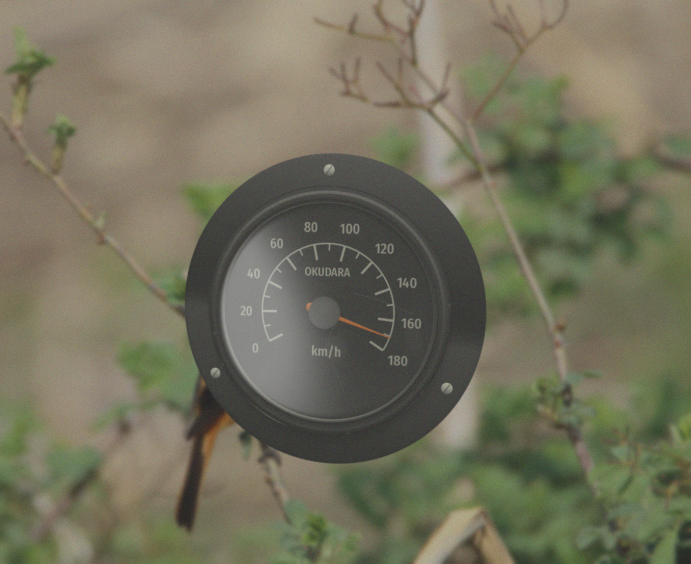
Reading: 170 km/h
